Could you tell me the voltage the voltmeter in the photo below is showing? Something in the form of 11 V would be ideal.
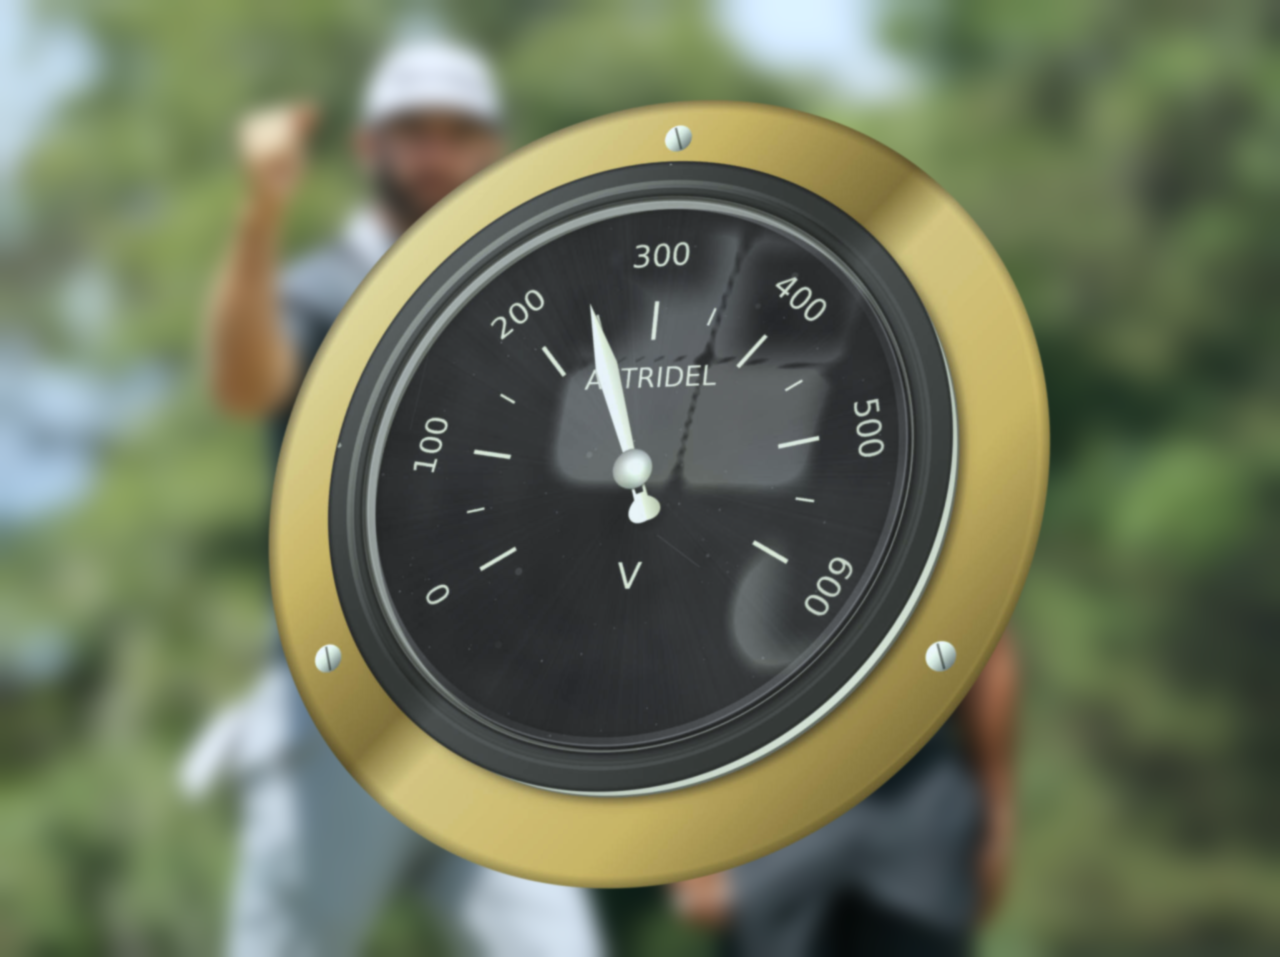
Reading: 250 V
